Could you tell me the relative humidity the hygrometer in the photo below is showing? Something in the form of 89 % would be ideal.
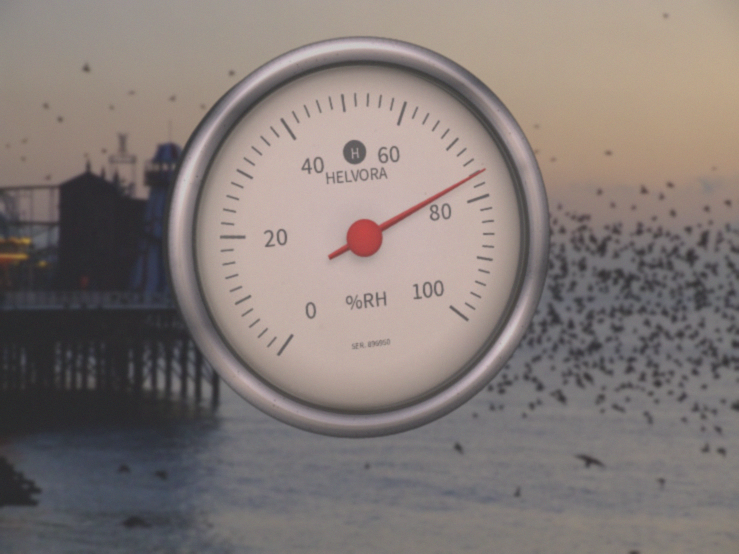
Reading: 76 %
